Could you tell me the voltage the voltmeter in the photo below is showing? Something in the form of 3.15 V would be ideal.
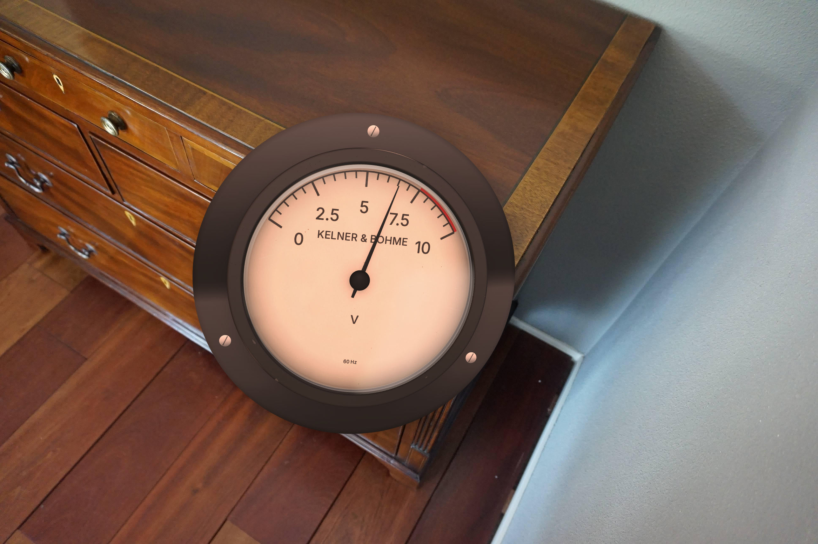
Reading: 6.5 V
